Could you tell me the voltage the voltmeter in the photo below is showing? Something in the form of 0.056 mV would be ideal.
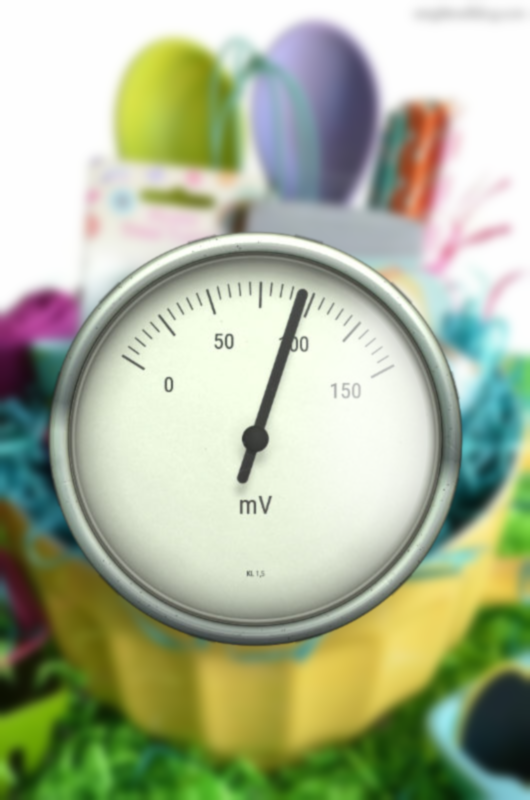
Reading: 95 mV
